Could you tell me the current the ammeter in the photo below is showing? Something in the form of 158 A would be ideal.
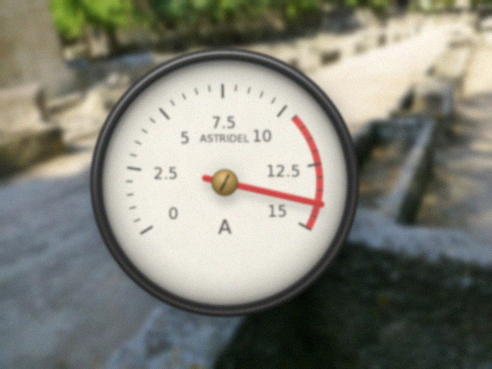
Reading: 14 A
